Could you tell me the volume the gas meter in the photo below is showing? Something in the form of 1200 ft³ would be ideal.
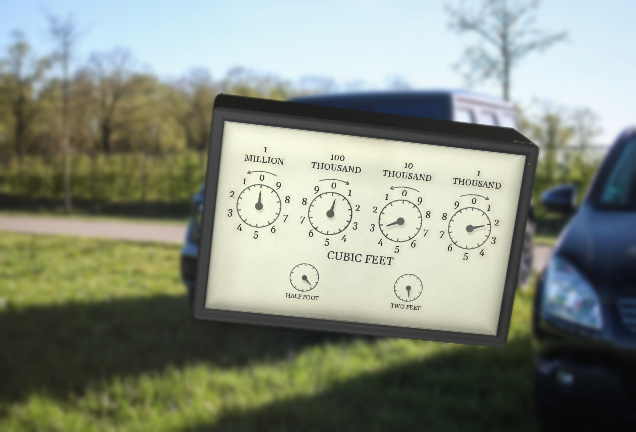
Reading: 3200 ft³
